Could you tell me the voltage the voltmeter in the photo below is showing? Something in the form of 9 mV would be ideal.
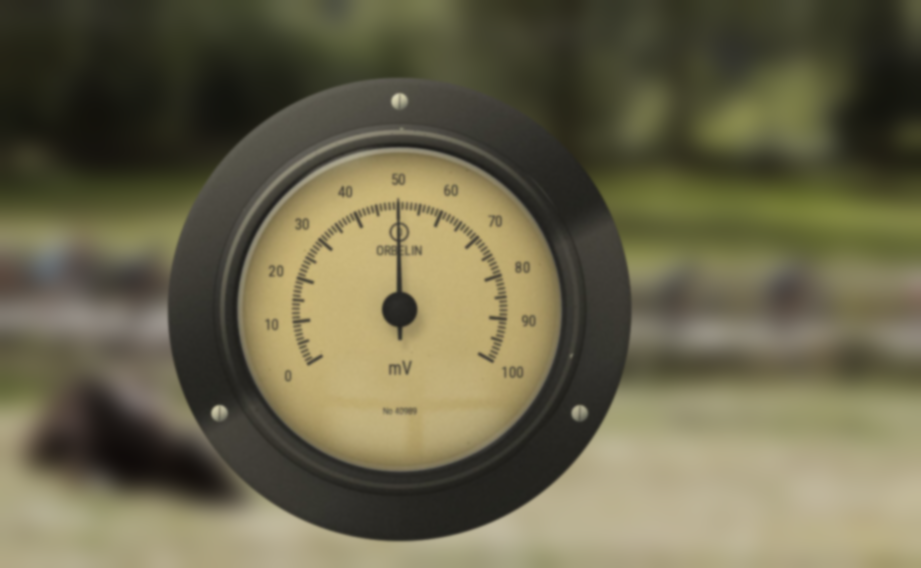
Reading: 50 mV
